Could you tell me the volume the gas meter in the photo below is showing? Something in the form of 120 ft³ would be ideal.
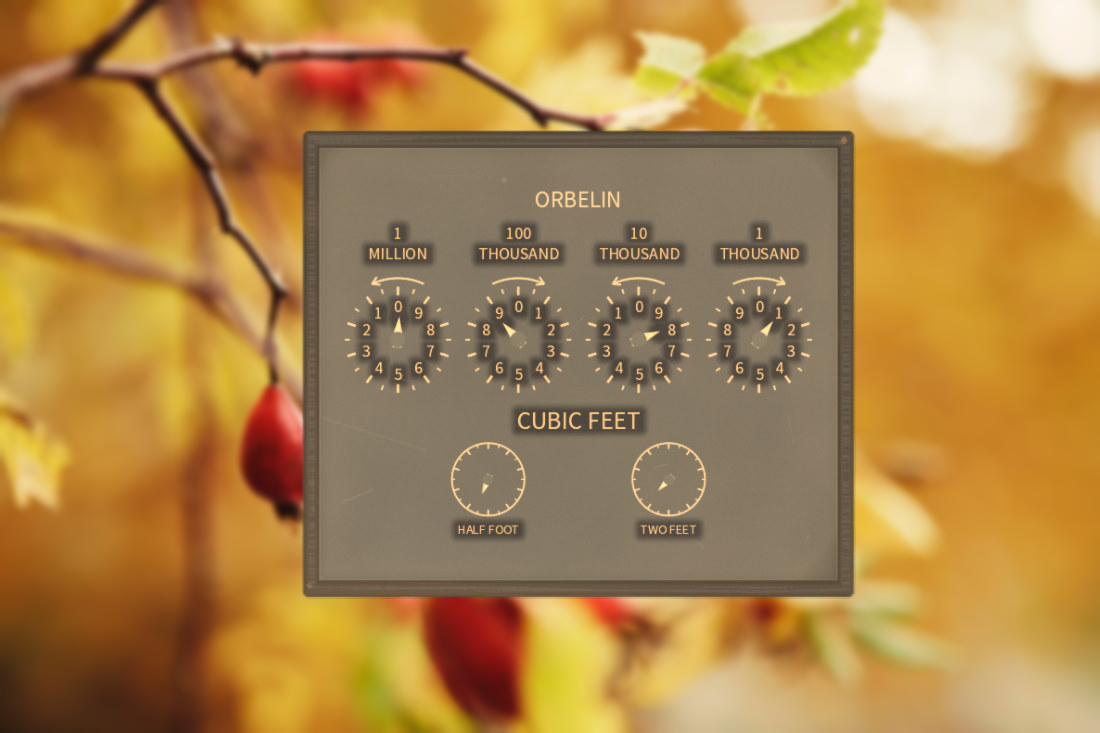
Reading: 988100 ft³
